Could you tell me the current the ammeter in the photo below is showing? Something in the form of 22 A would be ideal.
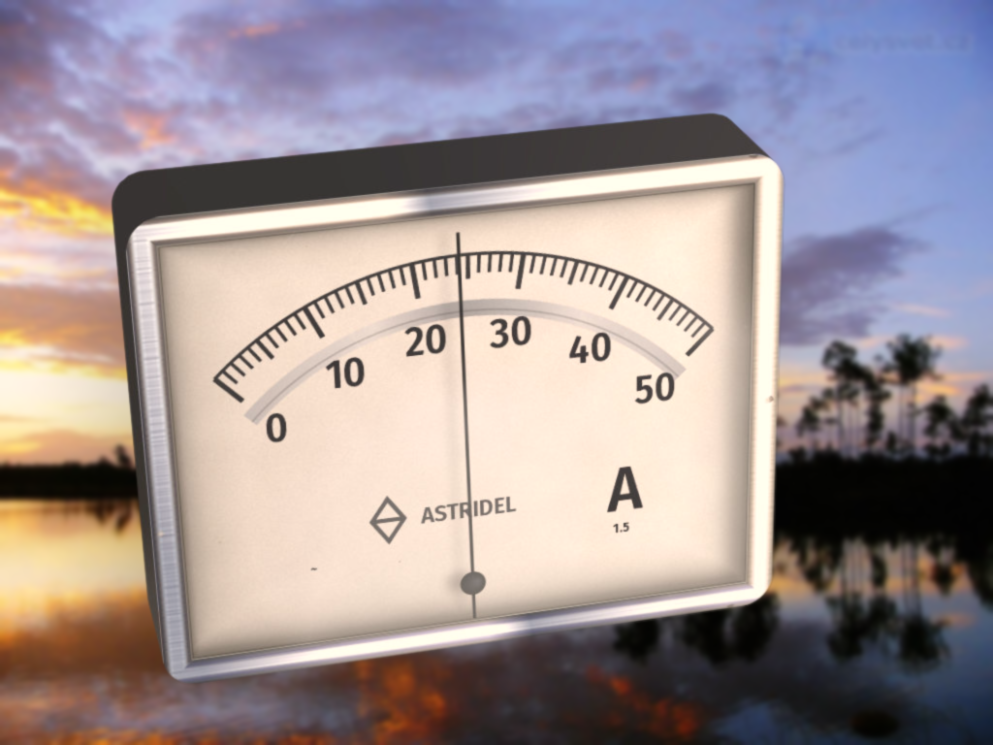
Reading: 24 A
